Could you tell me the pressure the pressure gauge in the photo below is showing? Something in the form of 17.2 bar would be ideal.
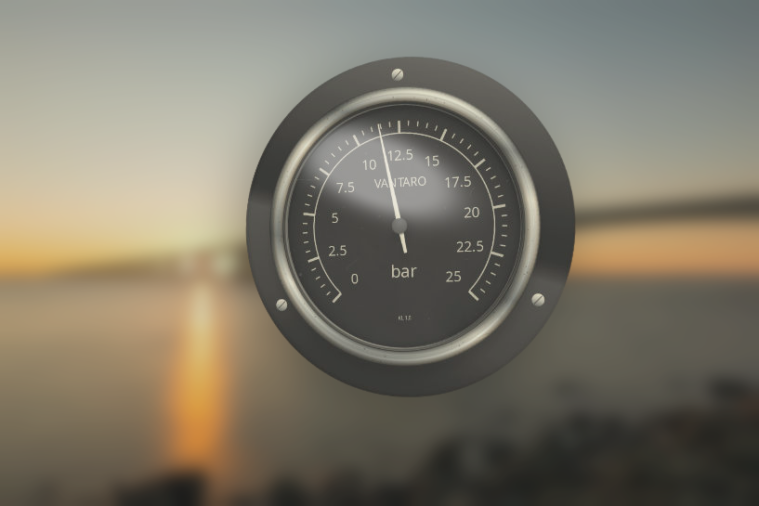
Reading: 11.5 bar
